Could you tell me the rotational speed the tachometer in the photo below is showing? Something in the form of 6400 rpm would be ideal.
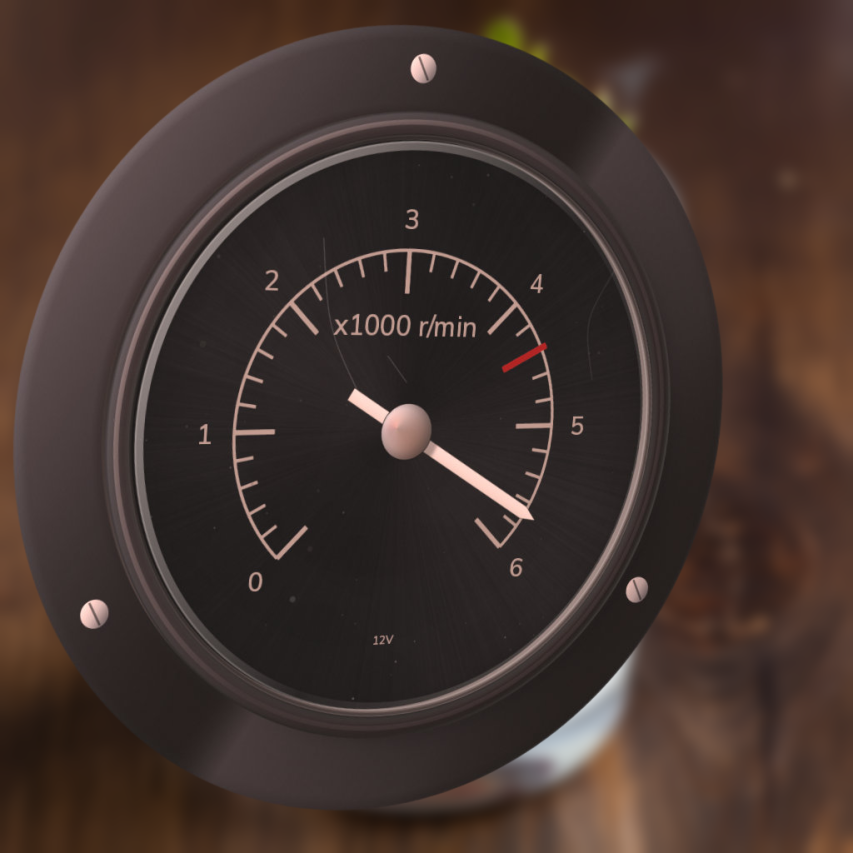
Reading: 5700 rpm
